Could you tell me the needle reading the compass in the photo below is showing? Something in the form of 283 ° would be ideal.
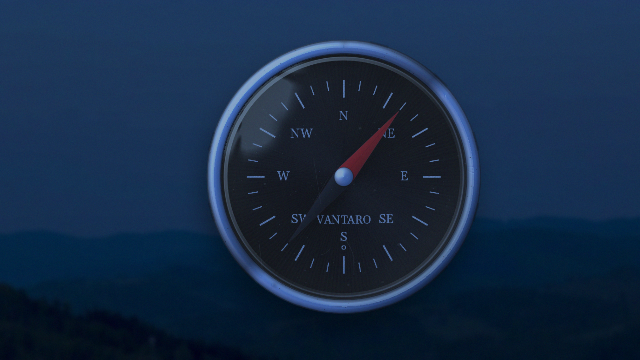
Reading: 40 °
